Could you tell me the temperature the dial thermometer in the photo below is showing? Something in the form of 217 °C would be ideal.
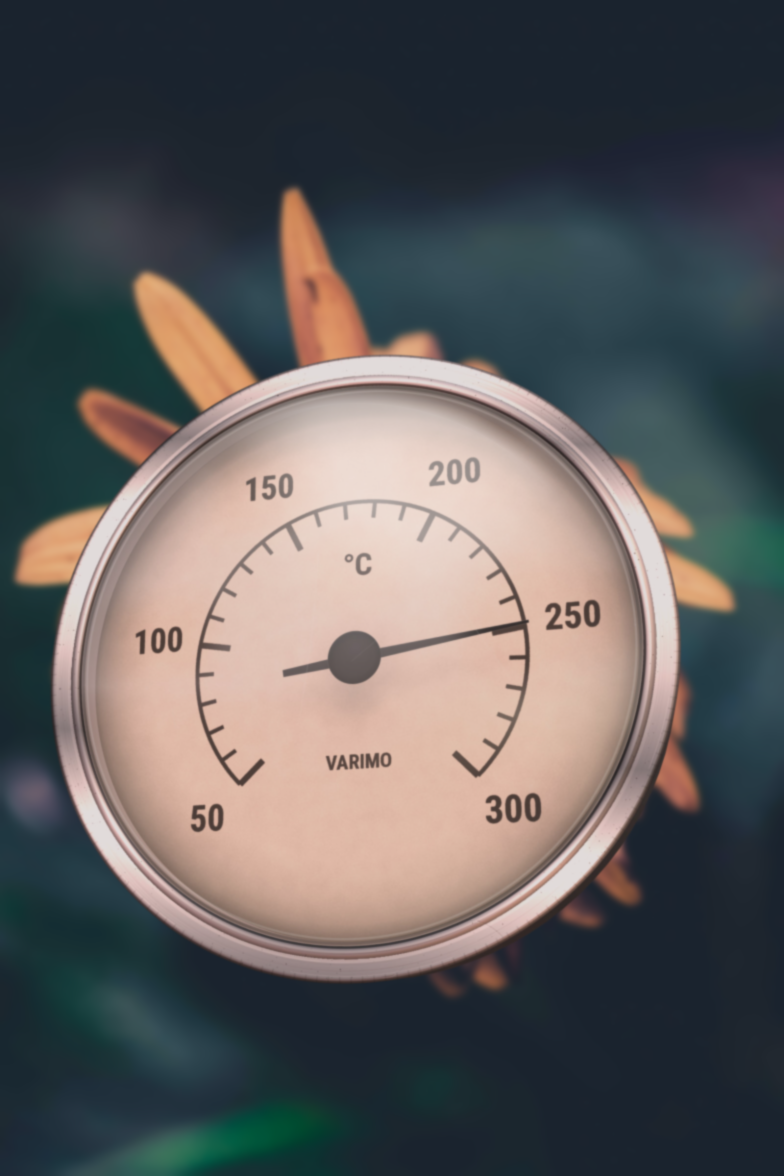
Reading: 250 °C
